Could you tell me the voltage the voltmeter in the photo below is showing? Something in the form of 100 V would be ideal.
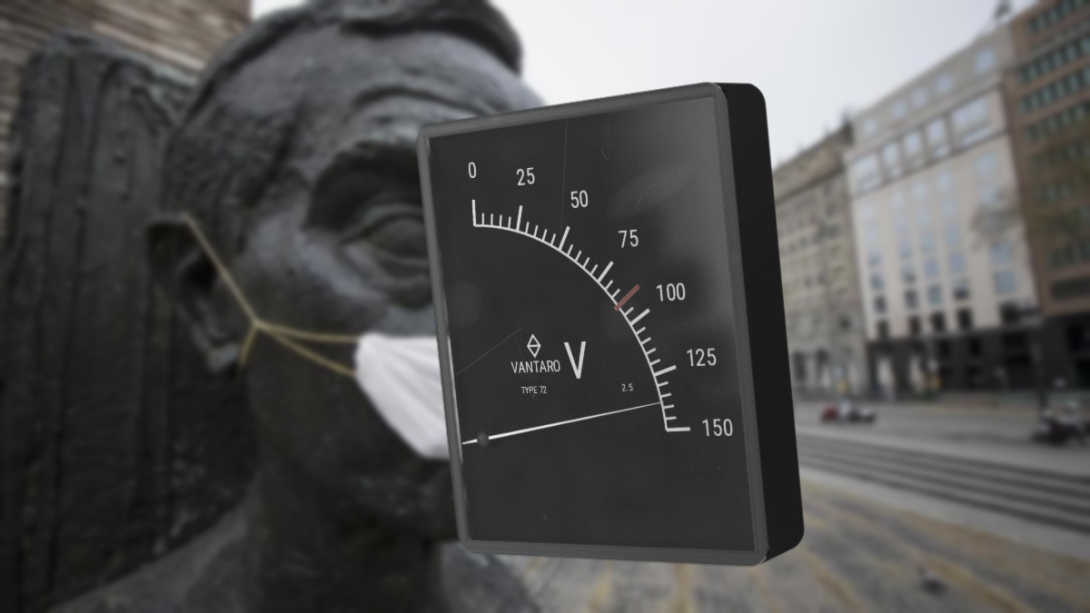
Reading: 137.5 V
